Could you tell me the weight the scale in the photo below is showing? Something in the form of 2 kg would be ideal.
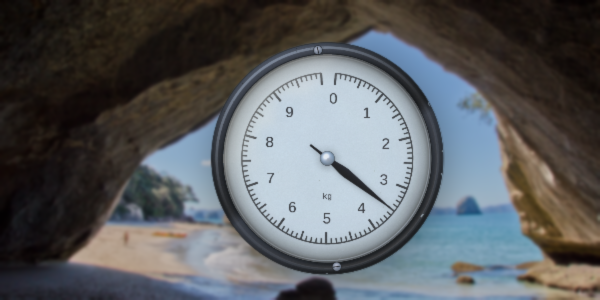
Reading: 3.5 kg
